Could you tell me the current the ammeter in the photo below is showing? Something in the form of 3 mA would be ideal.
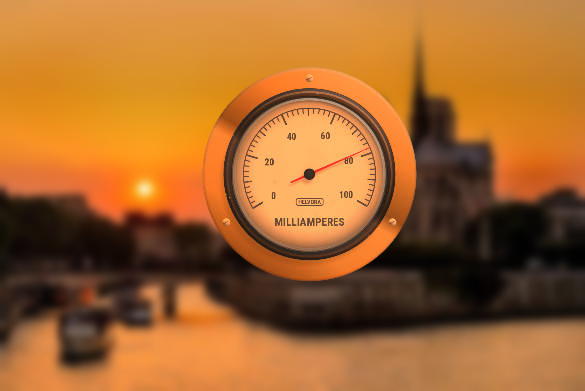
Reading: 78 mA
